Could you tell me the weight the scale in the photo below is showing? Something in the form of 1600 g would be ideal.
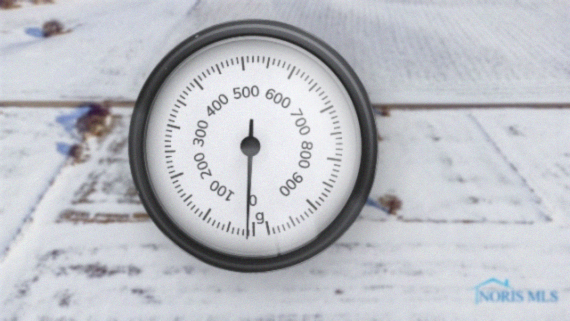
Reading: 10 g
